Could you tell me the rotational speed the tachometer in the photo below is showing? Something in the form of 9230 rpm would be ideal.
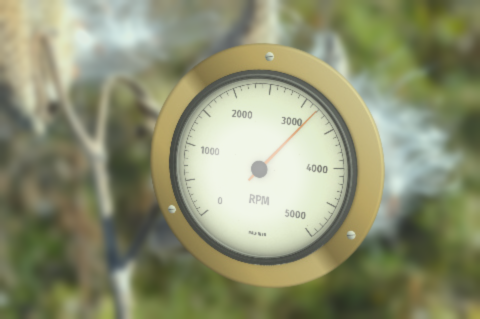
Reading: 3200 rpm
